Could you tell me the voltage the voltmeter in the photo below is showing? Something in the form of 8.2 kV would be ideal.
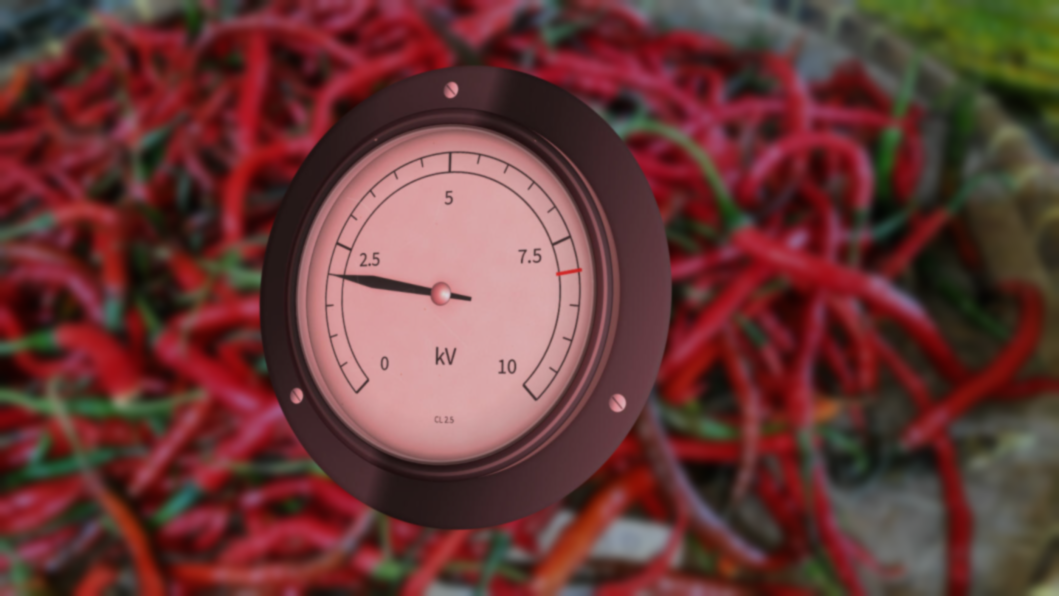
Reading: 2 kV
